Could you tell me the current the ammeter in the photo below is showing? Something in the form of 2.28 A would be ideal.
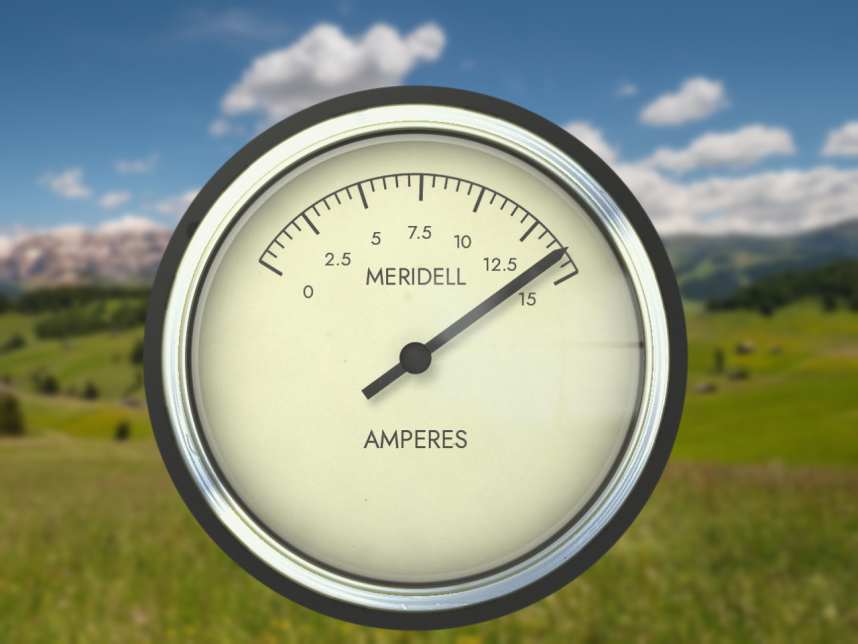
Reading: 14 A
